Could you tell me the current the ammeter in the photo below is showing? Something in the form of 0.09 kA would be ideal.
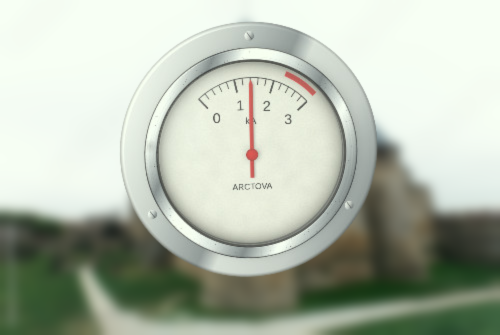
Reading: 1.4 kA
